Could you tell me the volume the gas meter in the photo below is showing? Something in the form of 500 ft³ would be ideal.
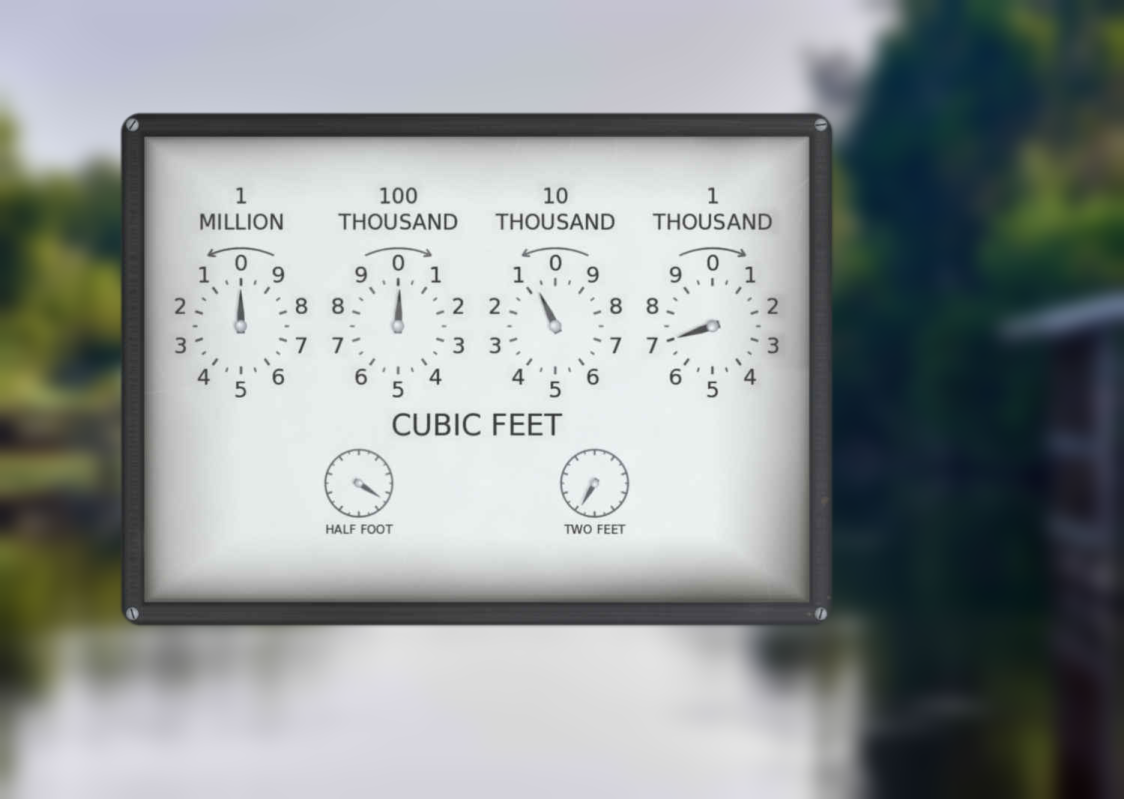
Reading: 700 ft³
